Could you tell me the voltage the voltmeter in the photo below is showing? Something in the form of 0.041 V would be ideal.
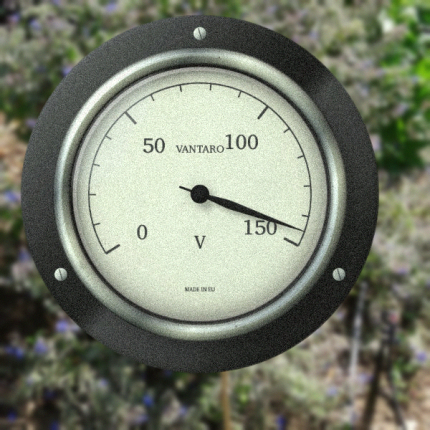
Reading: 145 V
